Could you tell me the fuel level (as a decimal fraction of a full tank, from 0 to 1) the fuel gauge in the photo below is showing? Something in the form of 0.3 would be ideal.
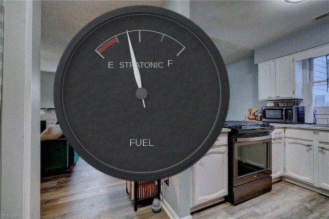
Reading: 0.375
